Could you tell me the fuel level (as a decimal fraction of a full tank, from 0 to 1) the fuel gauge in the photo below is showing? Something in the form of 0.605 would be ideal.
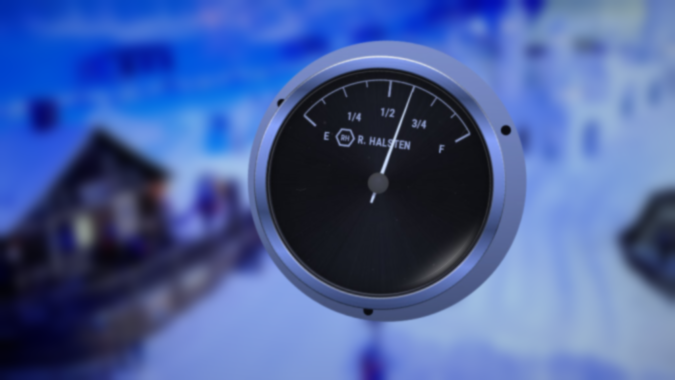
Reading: 0.625
